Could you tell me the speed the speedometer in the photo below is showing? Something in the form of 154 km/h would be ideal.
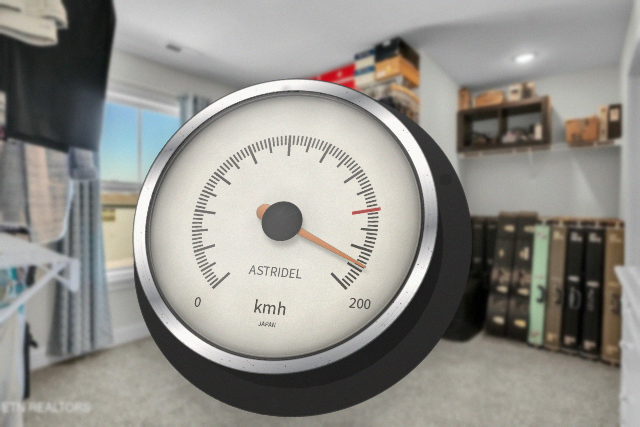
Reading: 188 km/h
